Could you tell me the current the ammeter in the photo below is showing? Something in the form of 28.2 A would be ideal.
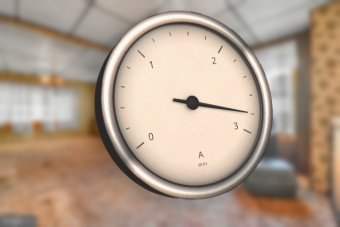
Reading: 2.8 A
